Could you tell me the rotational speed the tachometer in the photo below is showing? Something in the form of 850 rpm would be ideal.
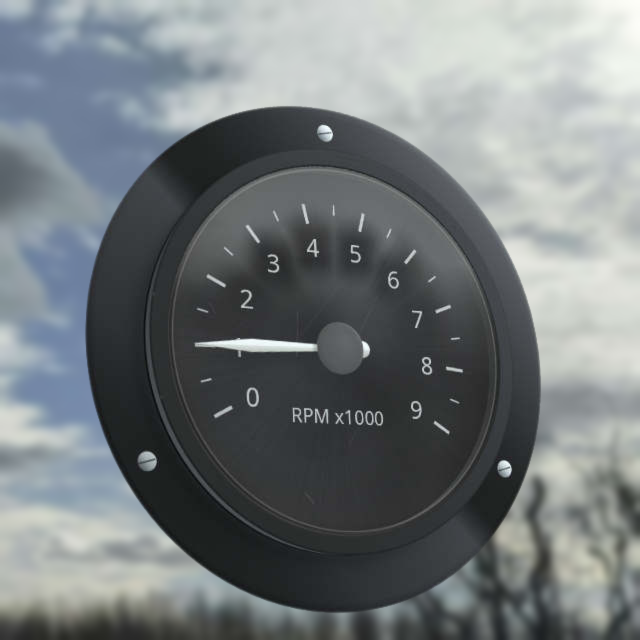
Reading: 1000 rpm
